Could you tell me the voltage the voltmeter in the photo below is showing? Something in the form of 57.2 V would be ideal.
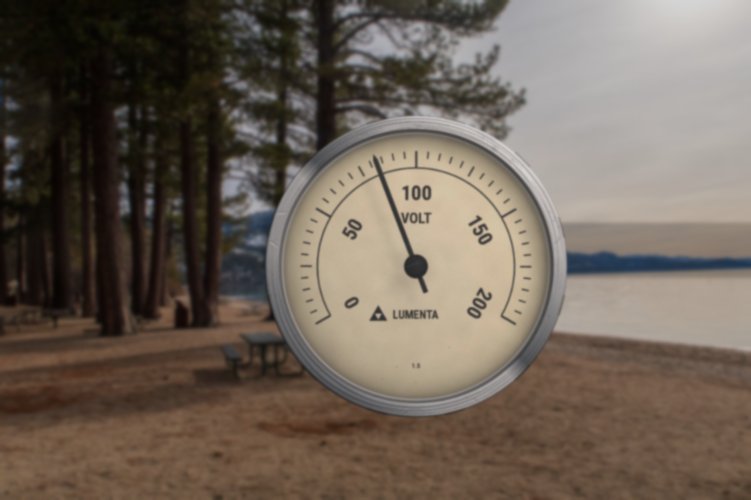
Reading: 82.5 V
